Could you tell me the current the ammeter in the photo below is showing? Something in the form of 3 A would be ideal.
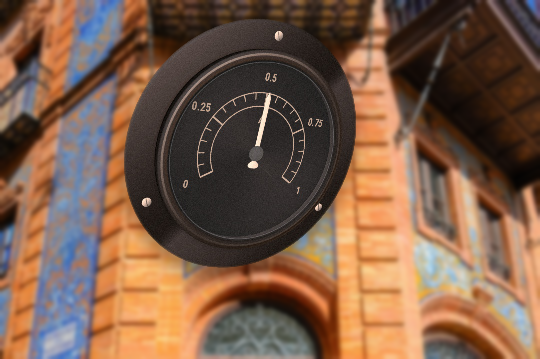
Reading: 0.5 A
